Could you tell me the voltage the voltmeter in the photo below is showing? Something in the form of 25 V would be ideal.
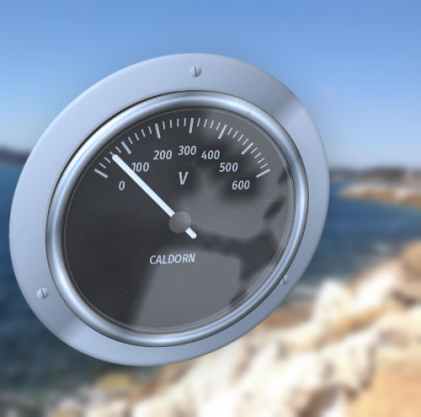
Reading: 60 V
